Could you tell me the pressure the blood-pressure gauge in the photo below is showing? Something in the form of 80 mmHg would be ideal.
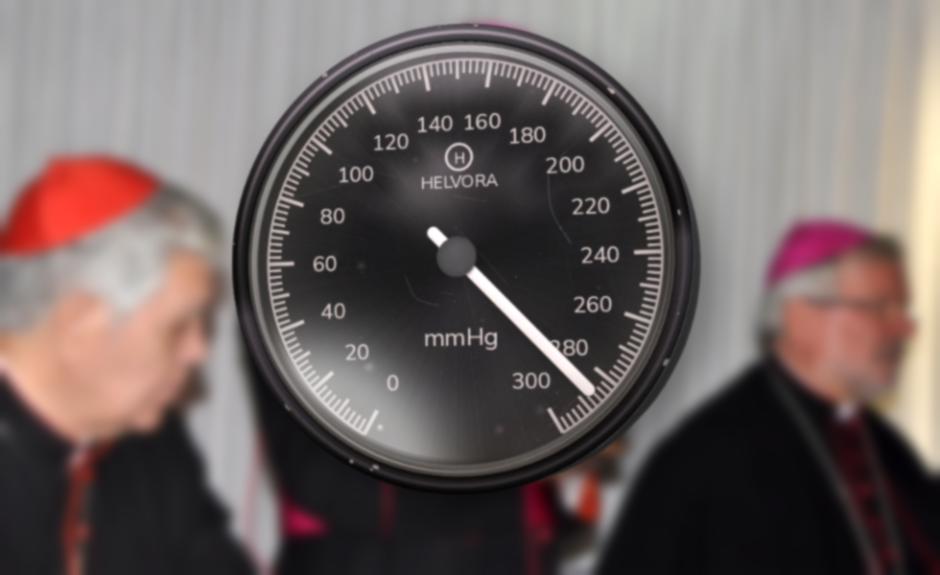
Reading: 286 mmHg
